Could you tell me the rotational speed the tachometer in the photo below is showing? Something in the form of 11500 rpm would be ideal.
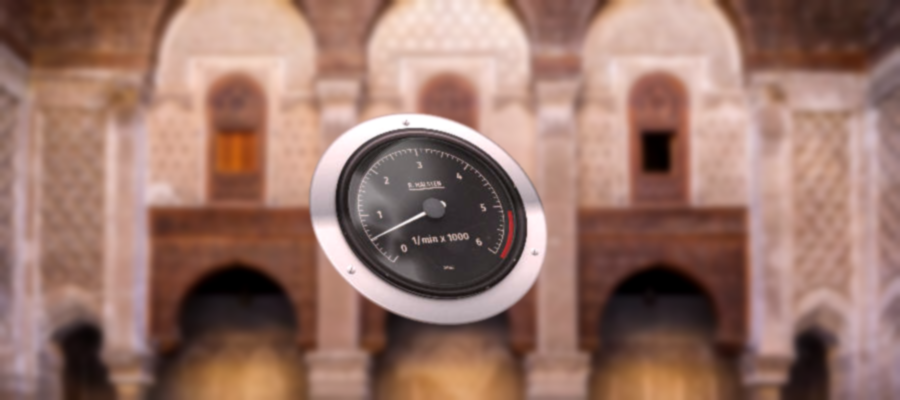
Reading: 500 rpm
